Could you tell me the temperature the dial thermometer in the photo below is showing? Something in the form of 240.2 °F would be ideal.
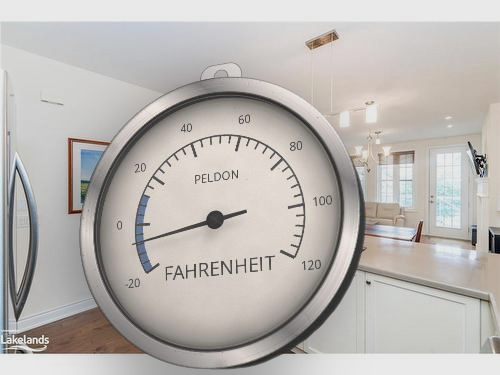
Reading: -8 °F
